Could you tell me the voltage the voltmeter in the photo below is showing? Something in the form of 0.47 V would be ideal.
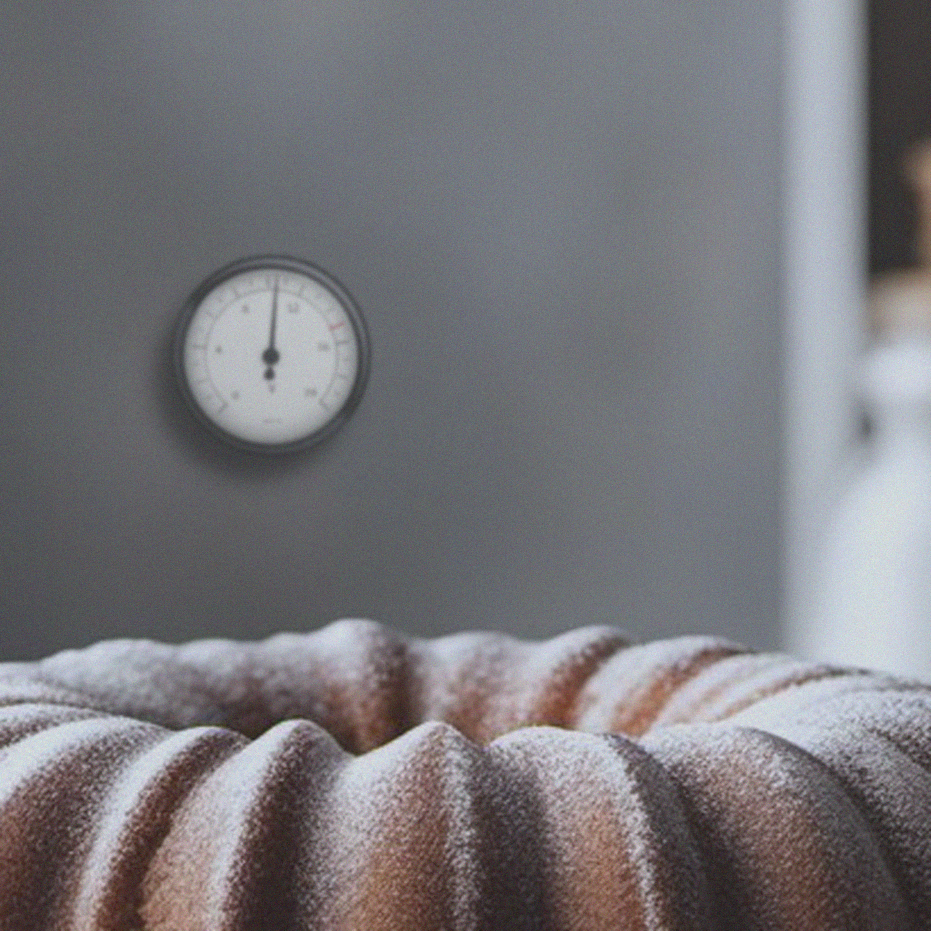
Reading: 10.5 V
